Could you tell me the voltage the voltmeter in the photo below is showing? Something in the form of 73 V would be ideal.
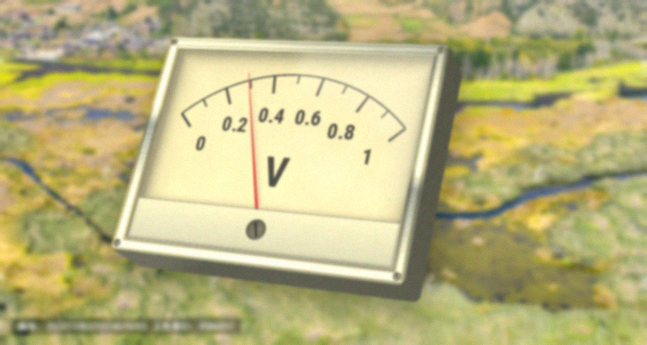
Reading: 0.3 V
